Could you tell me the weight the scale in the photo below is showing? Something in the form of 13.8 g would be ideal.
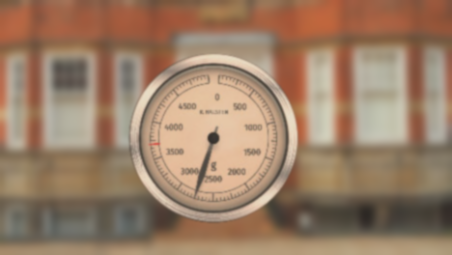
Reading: 2750 g
